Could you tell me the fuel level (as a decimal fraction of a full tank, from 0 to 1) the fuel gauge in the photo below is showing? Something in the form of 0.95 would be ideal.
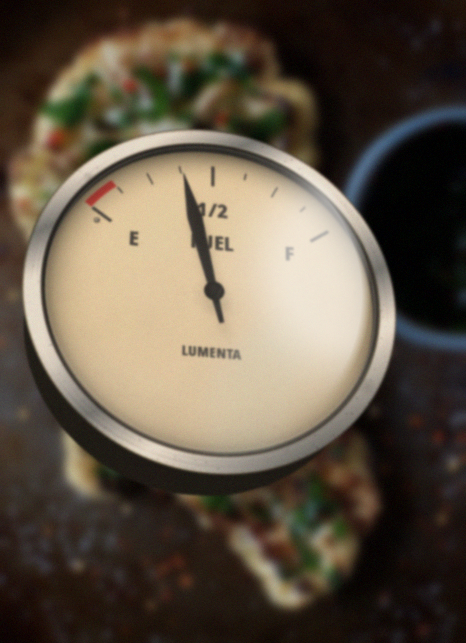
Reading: 0.375
